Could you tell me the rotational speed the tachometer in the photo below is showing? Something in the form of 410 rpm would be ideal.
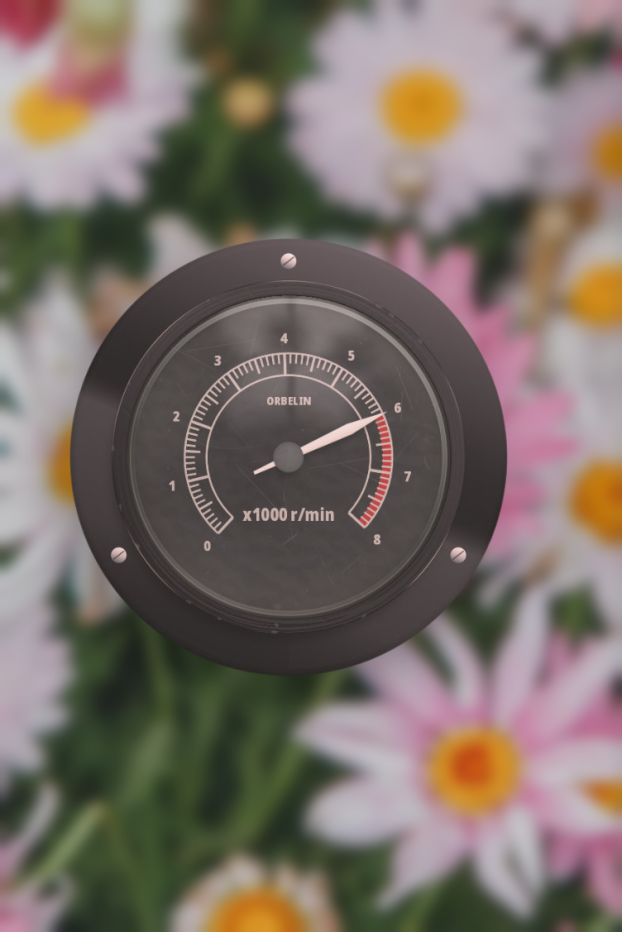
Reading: 6000 rpm
